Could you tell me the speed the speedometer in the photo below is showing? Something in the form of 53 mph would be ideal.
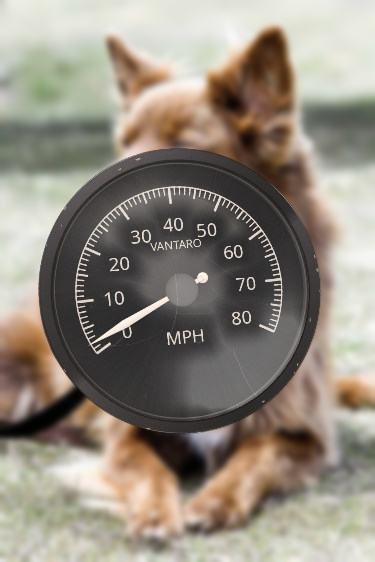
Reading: 2 mph
